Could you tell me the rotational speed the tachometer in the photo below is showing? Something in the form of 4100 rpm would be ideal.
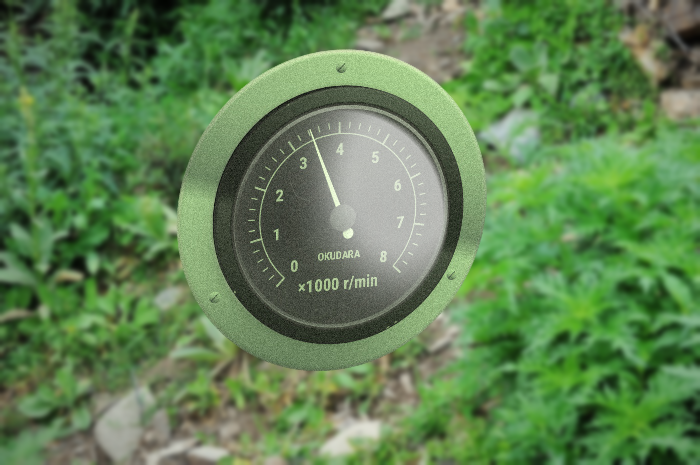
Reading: 3400 rpm
